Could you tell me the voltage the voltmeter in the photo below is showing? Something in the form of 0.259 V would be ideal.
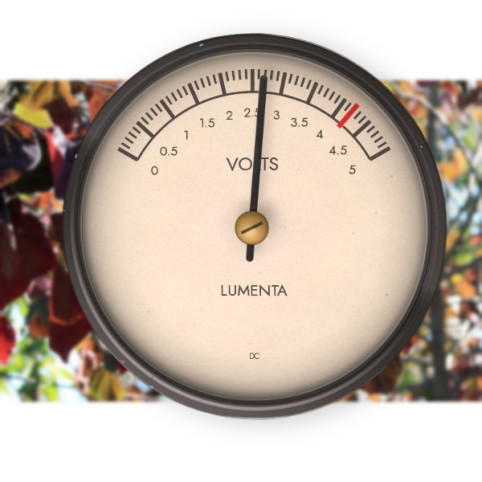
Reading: 2.7 V
